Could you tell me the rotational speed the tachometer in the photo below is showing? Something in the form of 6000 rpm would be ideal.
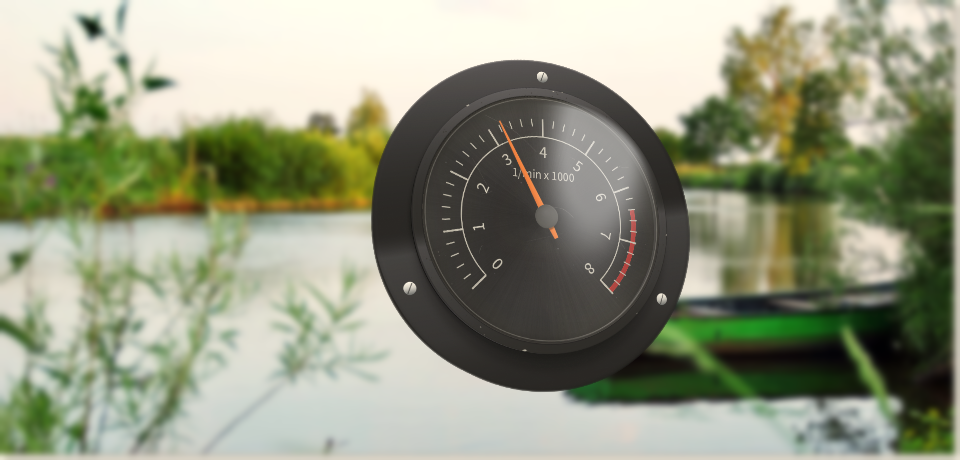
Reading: 3200 rpm
